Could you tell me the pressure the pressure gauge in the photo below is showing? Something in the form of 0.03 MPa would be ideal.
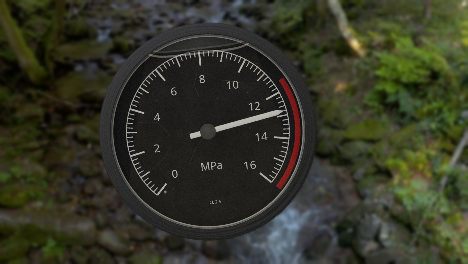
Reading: 12.8 MPa
